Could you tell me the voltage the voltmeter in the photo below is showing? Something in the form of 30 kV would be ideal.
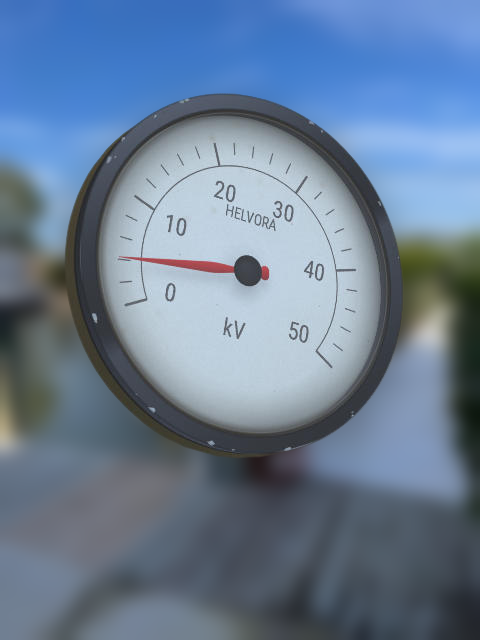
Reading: 4 kV
